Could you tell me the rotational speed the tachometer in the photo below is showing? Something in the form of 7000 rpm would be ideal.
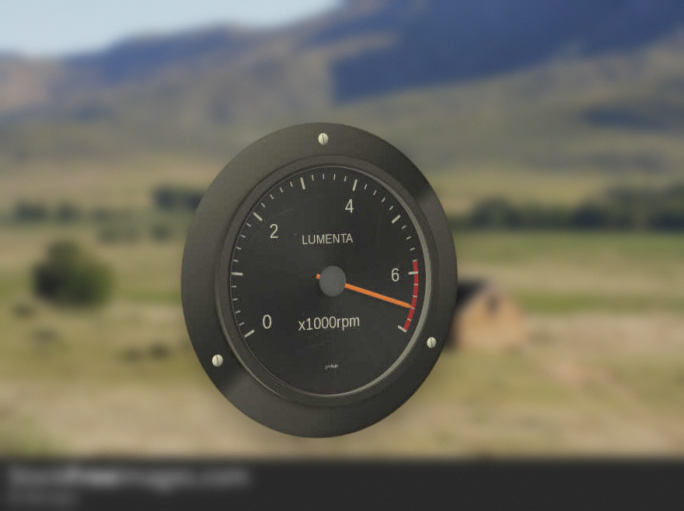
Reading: 6600 rpm
